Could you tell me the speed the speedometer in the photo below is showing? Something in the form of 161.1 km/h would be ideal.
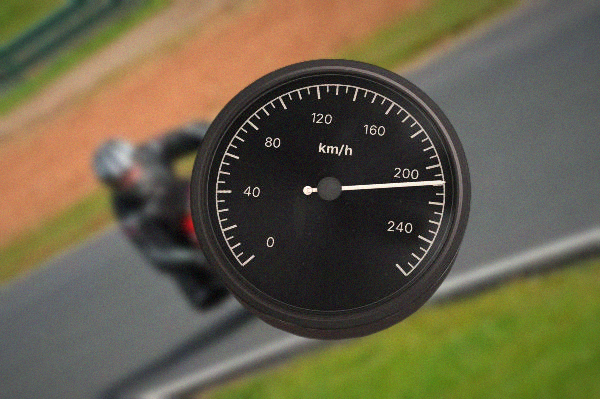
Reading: 210 km/h
